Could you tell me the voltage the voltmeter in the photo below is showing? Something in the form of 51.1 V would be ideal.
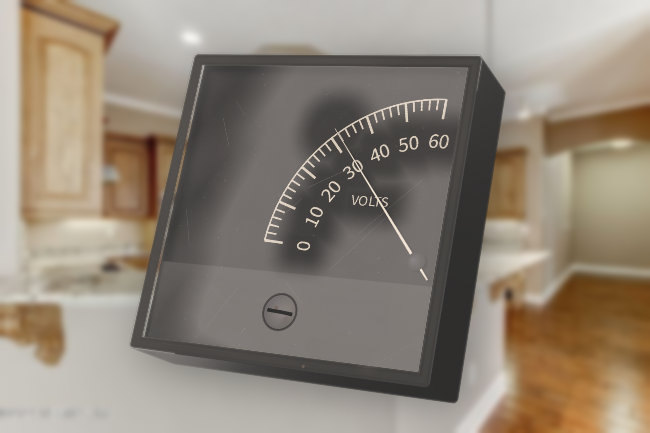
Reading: 32 V
